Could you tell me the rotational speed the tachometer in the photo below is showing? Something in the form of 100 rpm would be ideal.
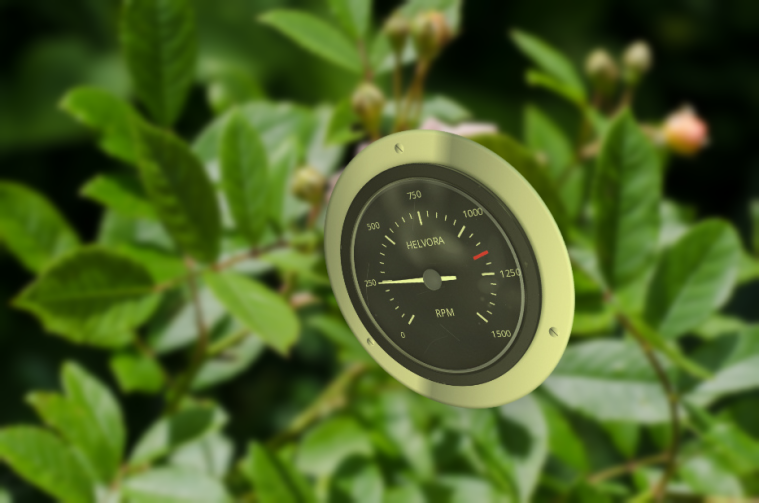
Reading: 250 rpm
